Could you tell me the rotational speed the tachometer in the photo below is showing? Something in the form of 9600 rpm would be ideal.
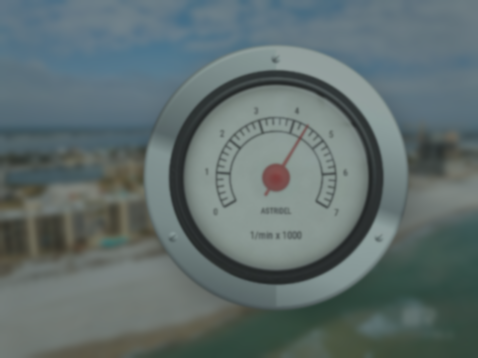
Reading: 4400 rpm
